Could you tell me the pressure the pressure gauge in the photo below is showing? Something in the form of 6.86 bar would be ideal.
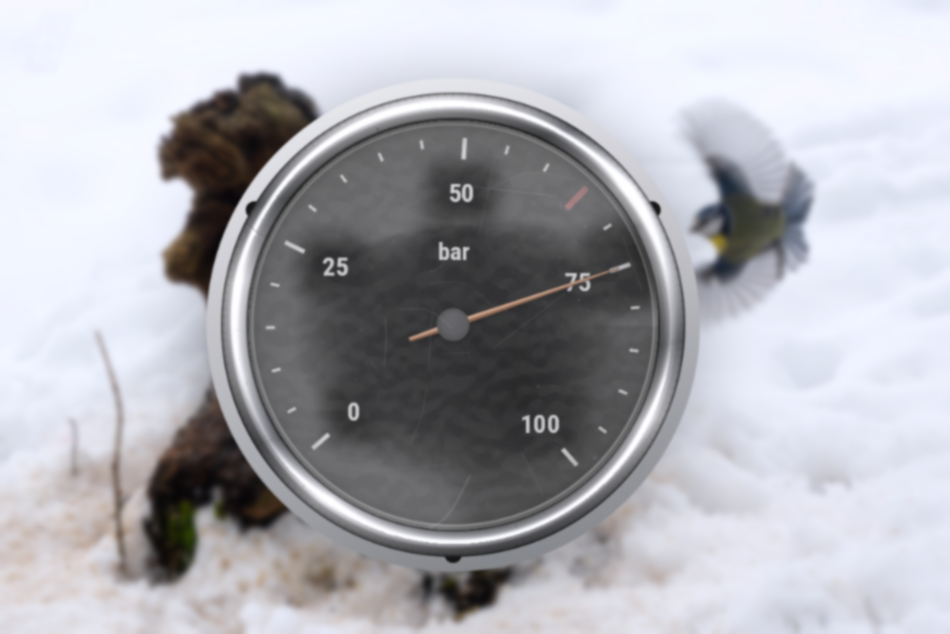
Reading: 75 bar
